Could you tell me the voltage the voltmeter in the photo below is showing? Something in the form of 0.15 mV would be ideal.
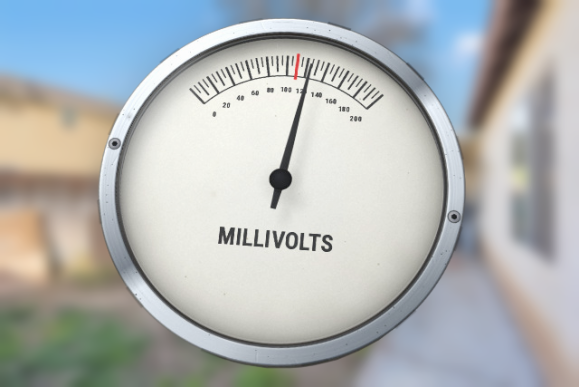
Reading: 125 mV
